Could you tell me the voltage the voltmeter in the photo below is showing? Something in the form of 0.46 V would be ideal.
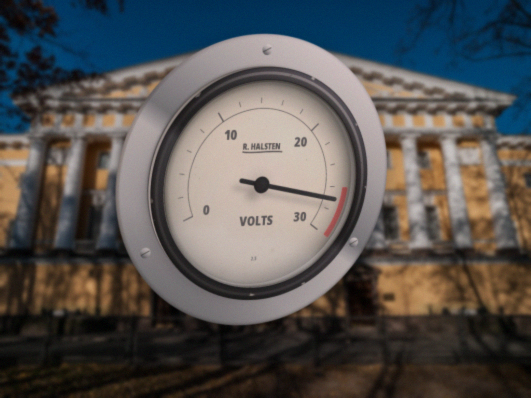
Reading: 27 V
